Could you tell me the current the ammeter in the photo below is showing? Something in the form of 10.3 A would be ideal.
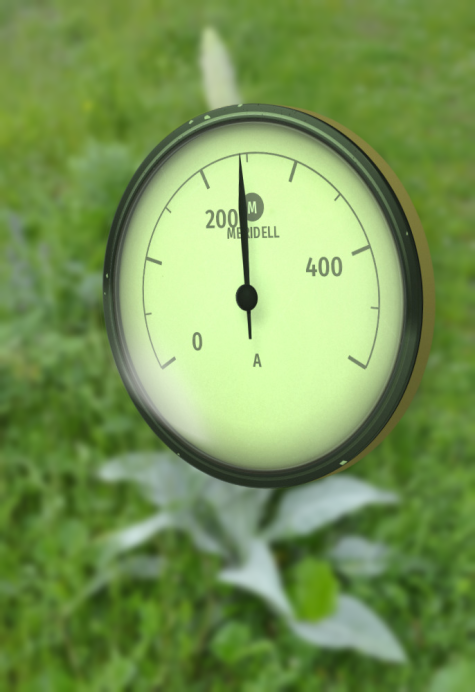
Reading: 250 A
